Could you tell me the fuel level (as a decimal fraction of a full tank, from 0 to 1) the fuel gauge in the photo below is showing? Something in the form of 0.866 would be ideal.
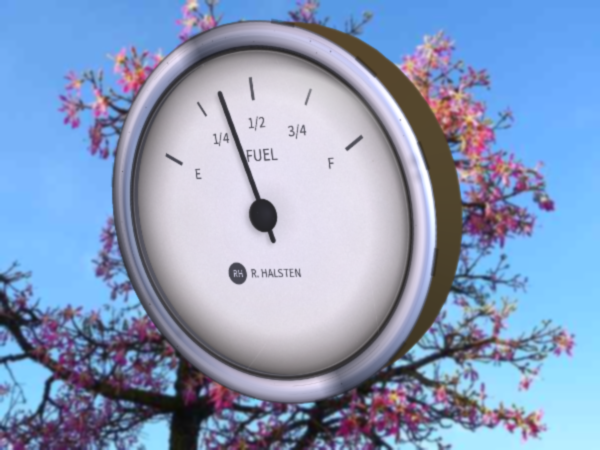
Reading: 0.375
